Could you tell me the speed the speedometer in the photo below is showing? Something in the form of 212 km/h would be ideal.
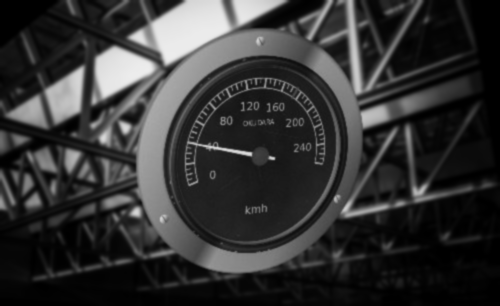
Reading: 40 km/h
